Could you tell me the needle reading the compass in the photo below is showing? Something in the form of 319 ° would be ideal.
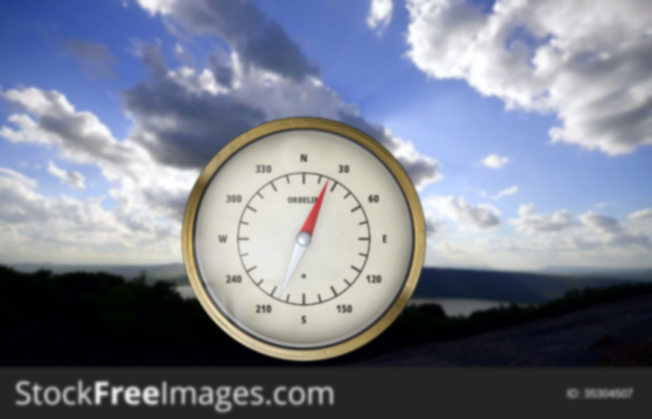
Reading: 22.5 °
